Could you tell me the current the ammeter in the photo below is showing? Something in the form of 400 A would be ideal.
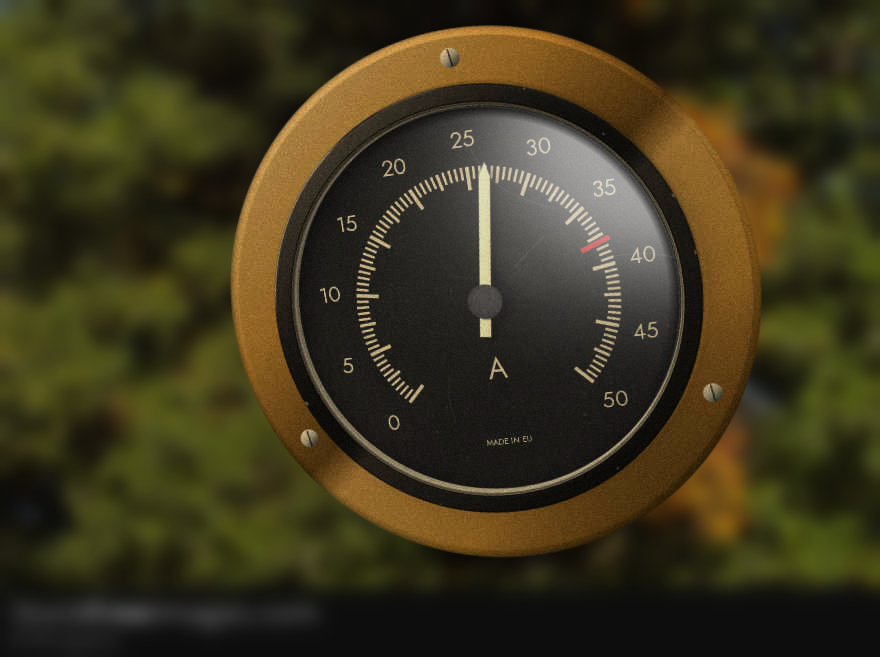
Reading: 26.5 A
